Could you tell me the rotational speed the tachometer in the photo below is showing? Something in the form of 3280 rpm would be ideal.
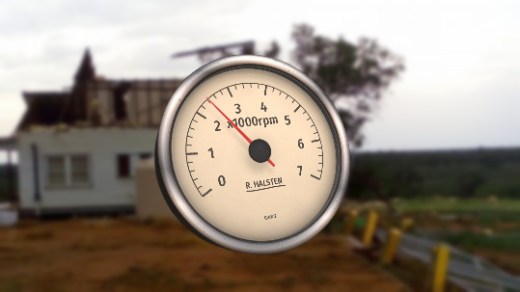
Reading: 2400 rpm
